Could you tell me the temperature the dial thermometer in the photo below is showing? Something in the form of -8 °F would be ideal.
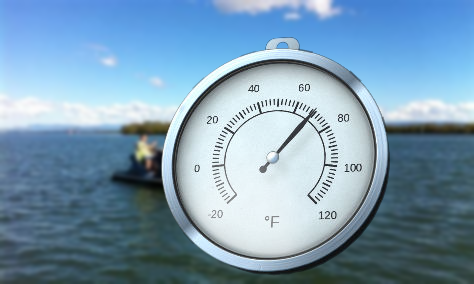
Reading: 70 °F
